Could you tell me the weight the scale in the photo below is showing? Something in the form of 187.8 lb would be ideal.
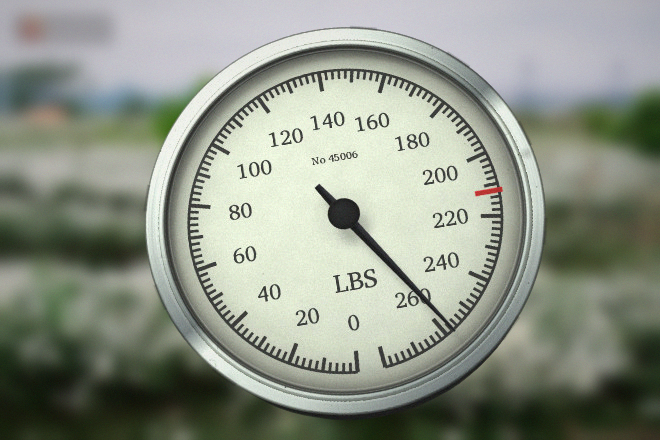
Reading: 258 lb
